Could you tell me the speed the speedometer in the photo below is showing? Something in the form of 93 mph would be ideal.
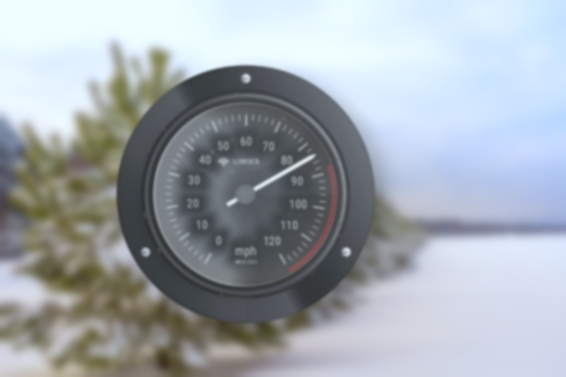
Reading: 84 mph
